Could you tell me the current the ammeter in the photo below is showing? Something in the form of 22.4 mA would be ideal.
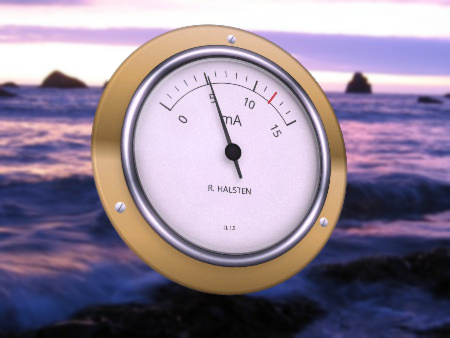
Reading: 5 mA
